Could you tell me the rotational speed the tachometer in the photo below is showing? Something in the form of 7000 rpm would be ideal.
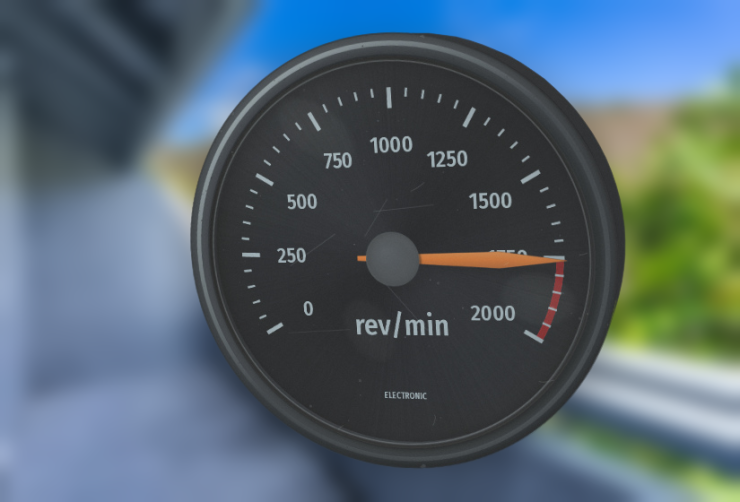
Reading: 1750 rpm
